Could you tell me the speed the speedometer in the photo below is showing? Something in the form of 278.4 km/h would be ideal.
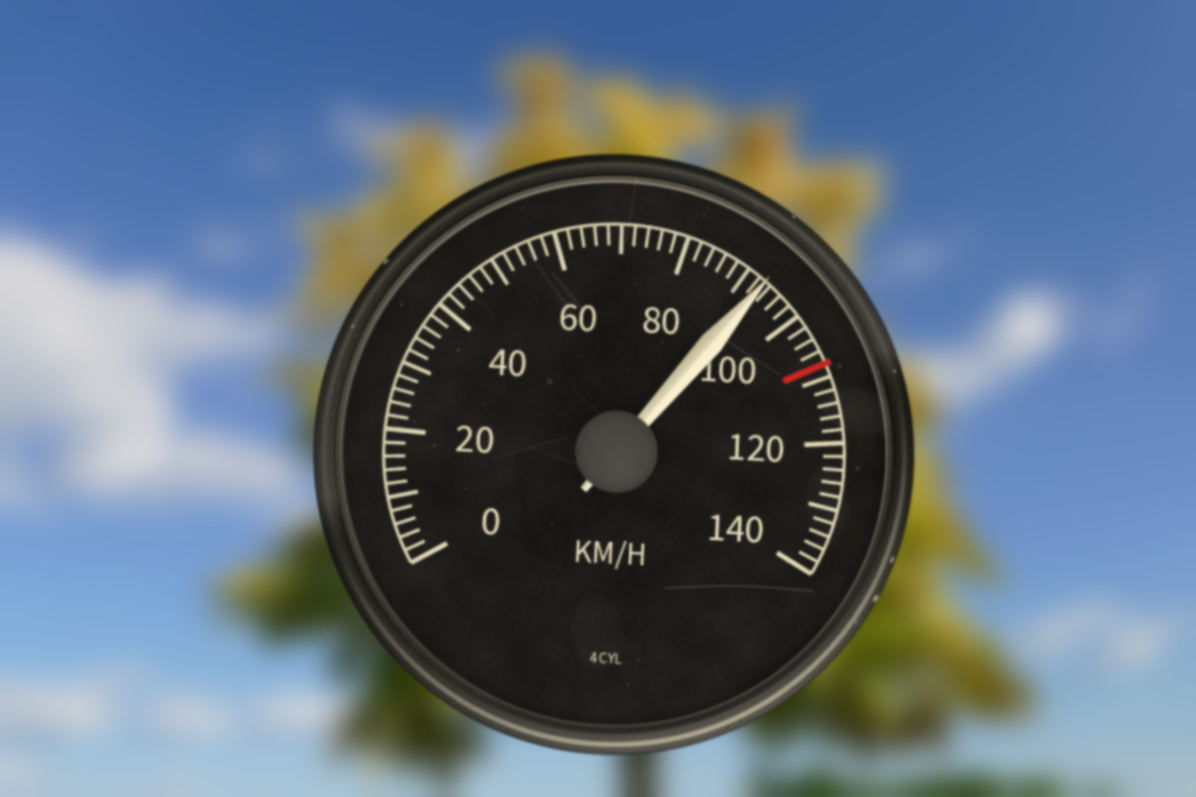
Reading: 93 km/h
